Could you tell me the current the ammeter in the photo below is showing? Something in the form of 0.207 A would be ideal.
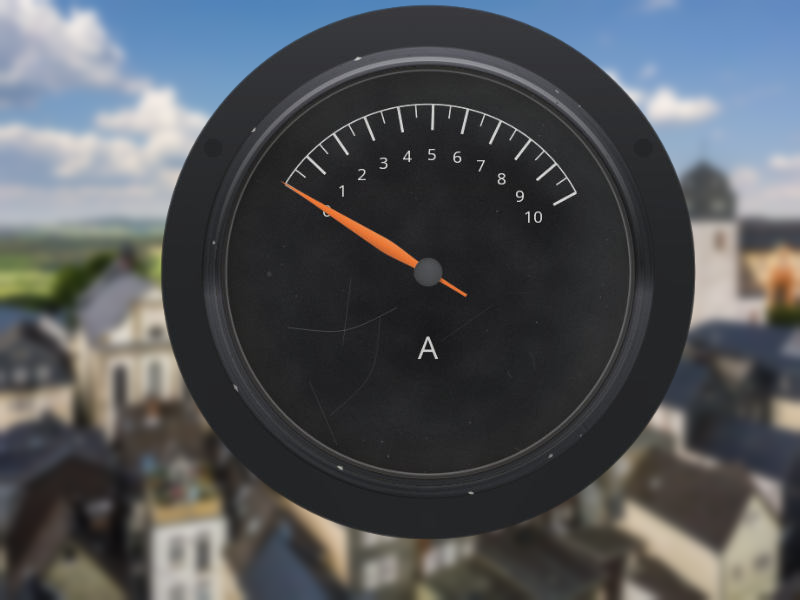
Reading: 0 A
